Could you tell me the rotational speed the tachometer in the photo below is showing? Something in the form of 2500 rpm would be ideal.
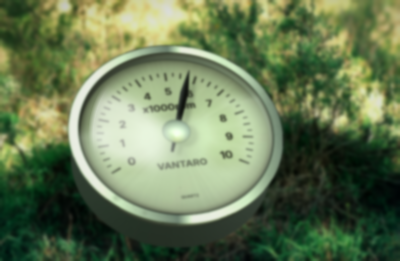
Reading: 5750 rpm
